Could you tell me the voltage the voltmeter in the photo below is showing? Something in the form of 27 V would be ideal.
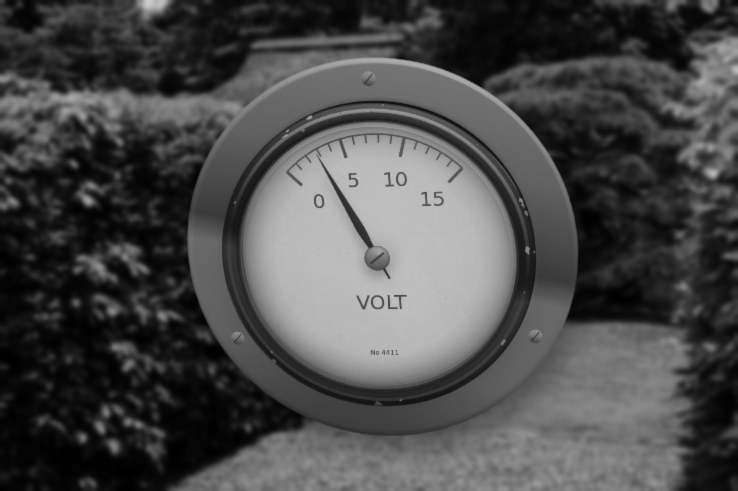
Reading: 3 V
